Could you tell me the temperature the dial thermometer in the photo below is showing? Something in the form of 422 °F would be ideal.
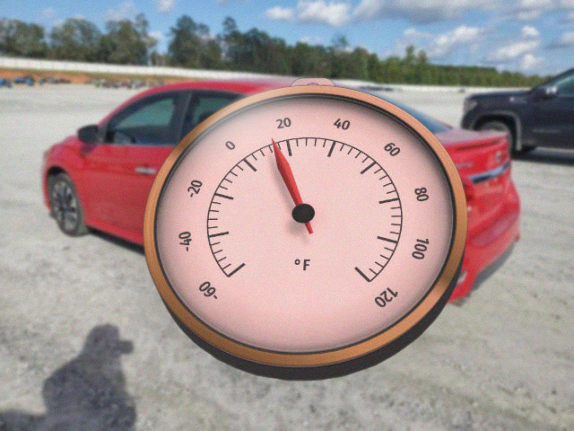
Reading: 14 °F
